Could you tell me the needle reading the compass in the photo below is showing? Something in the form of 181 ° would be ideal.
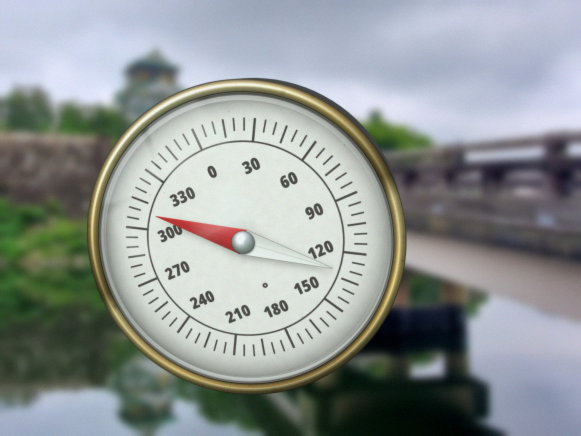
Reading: 310 °
